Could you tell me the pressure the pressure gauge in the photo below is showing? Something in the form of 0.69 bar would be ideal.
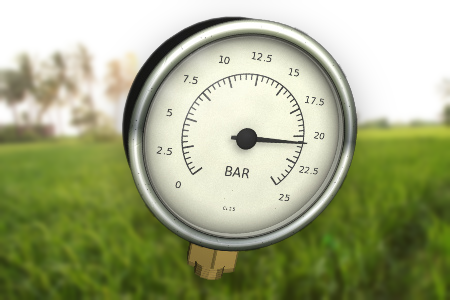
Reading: 20.5 bar
